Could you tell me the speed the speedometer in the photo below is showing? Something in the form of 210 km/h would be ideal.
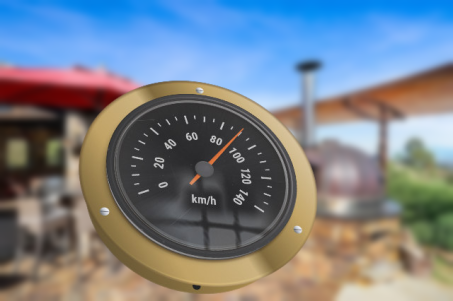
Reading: 90 km/h
